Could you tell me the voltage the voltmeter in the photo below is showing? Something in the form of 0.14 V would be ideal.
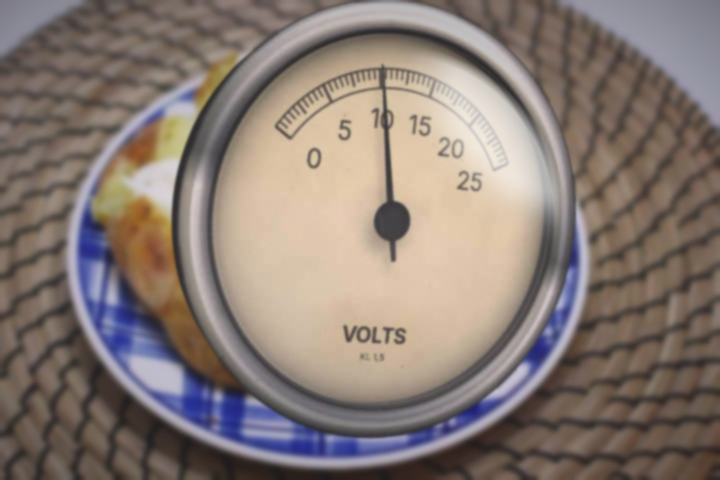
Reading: 10 V
